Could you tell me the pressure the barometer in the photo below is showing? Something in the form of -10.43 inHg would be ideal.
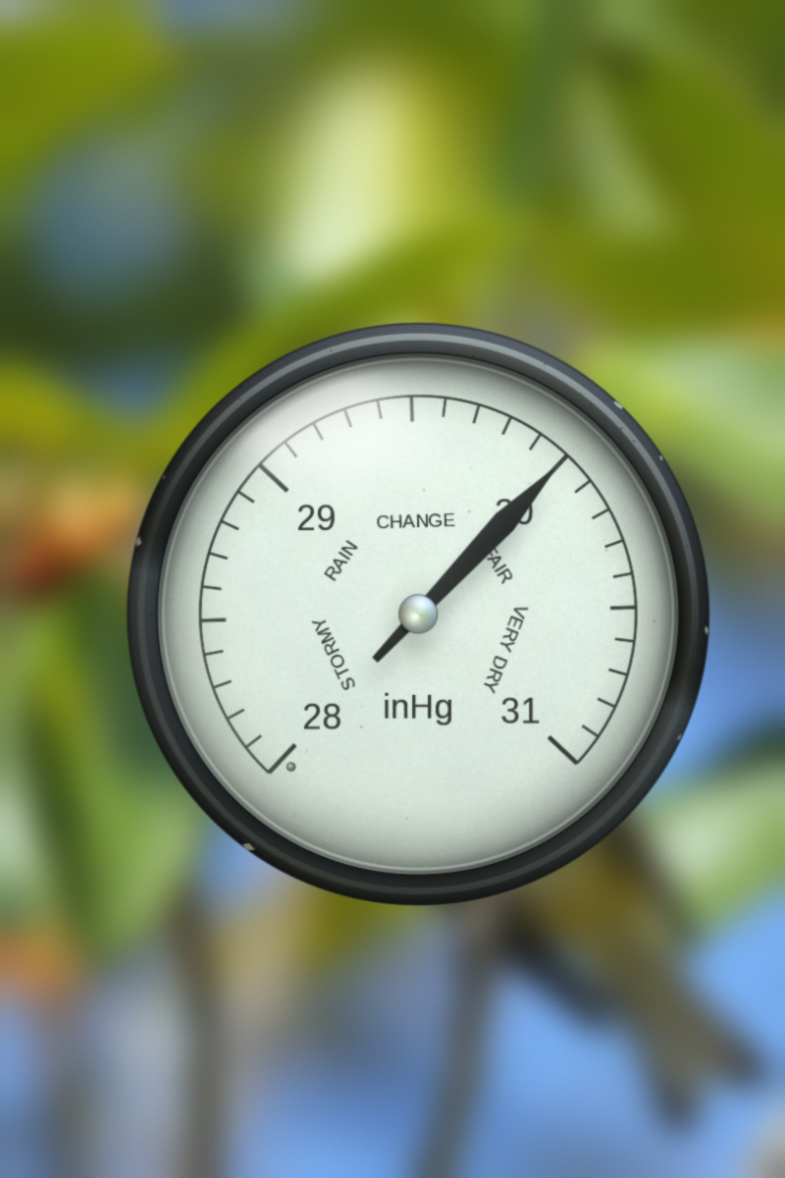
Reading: 30 inHg
